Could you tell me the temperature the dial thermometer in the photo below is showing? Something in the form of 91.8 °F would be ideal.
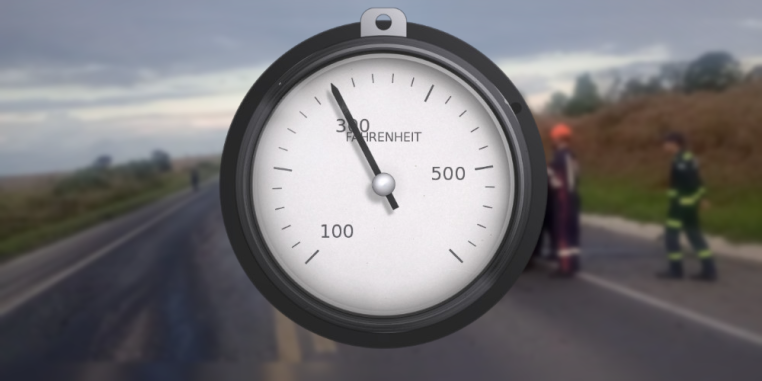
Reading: 300 °F
